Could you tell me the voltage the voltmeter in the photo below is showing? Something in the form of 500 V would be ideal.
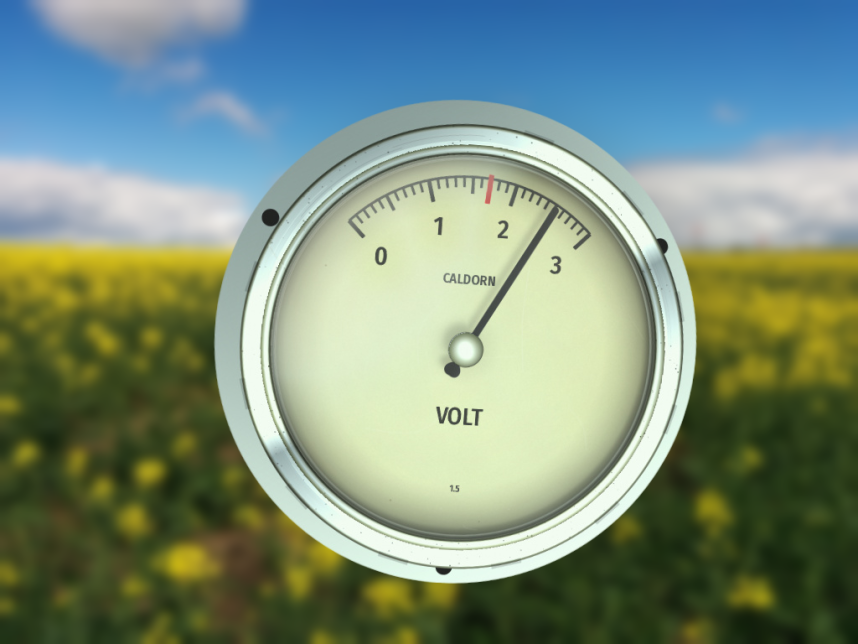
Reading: 2.5 V
